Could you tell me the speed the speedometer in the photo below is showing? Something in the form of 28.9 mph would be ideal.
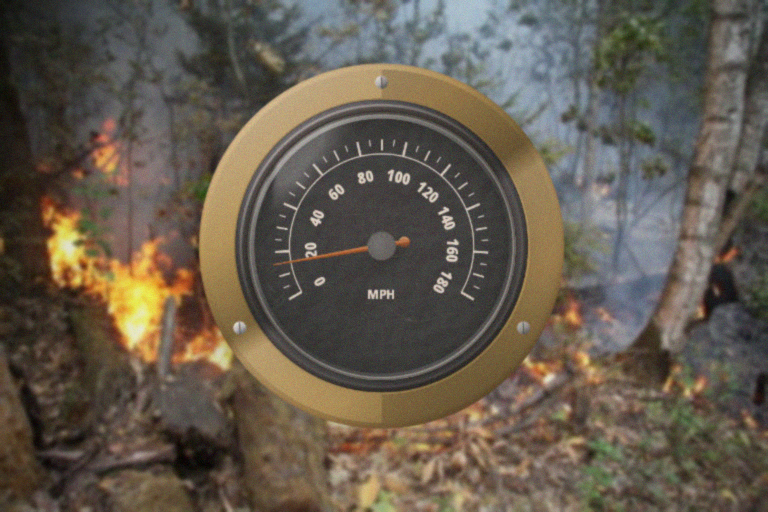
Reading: 15 mph
